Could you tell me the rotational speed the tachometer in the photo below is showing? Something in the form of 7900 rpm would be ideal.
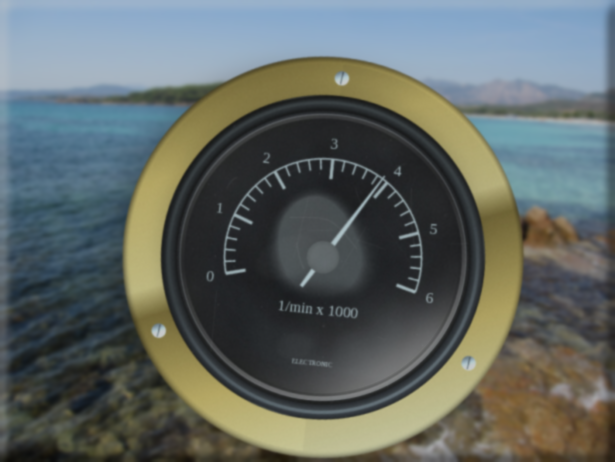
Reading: 3900 rpm
